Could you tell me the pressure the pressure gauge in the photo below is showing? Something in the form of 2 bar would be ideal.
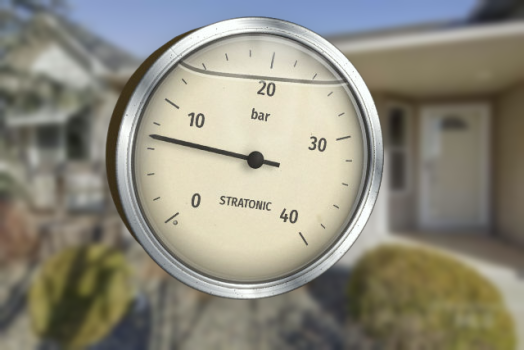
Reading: 7 bar
